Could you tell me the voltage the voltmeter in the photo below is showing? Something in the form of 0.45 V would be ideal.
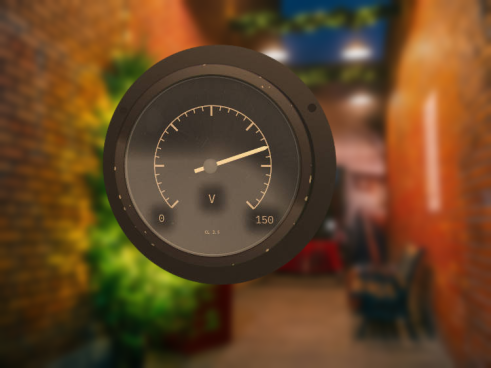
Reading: 115 V
